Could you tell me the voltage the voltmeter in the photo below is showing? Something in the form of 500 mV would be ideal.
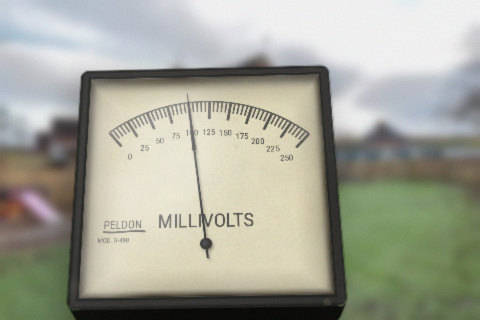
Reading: 100 mV
